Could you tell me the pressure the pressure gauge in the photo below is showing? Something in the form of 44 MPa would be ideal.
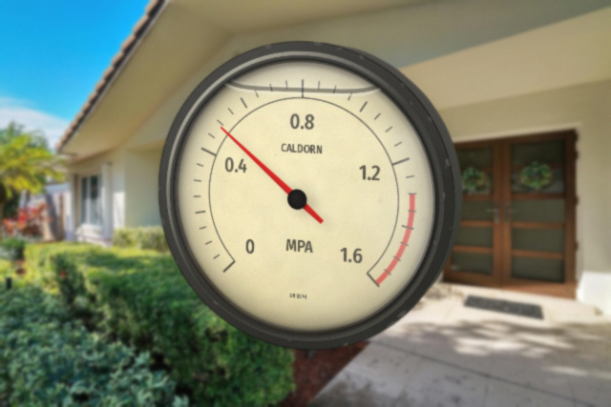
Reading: 0.5 MPa
